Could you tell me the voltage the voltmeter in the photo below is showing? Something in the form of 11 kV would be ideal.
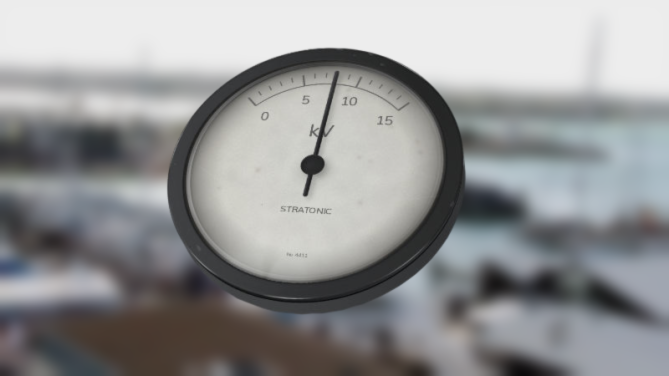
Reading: 8 kV
